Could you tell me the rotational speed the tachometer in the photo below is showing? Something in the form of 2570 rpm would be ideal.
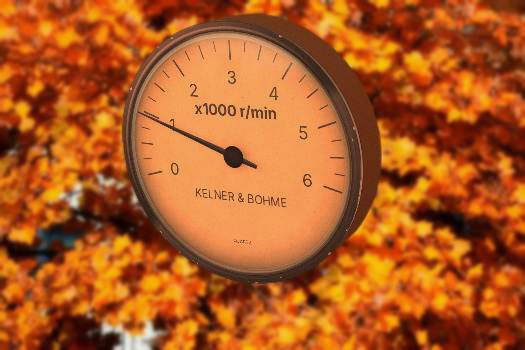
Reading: 1000 rpm
